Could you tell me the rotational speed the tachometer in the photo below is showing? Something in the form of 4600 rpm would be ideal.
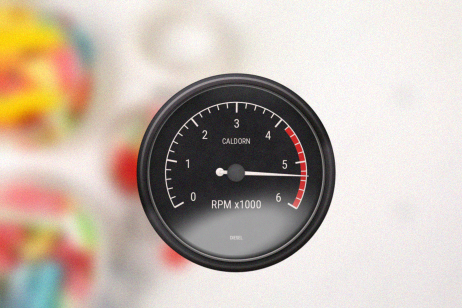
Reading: 5300 rpm
